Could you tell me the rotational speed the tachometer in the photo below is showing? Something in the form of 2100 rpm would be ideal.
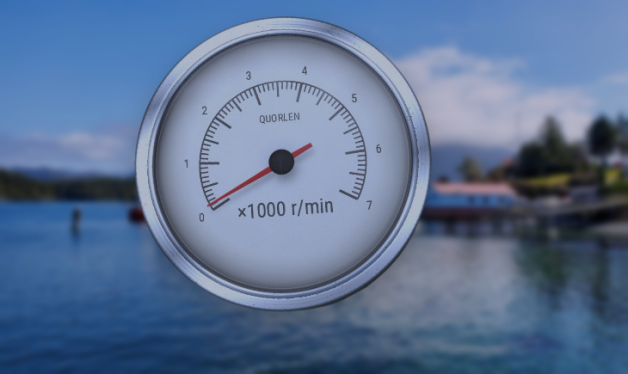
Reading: 100 rpm
